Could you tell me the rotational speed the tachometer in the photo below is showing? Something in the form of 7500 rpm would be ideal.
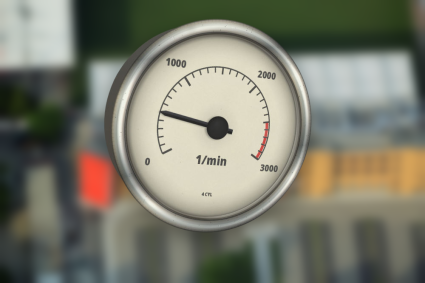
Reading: 500 rpm
